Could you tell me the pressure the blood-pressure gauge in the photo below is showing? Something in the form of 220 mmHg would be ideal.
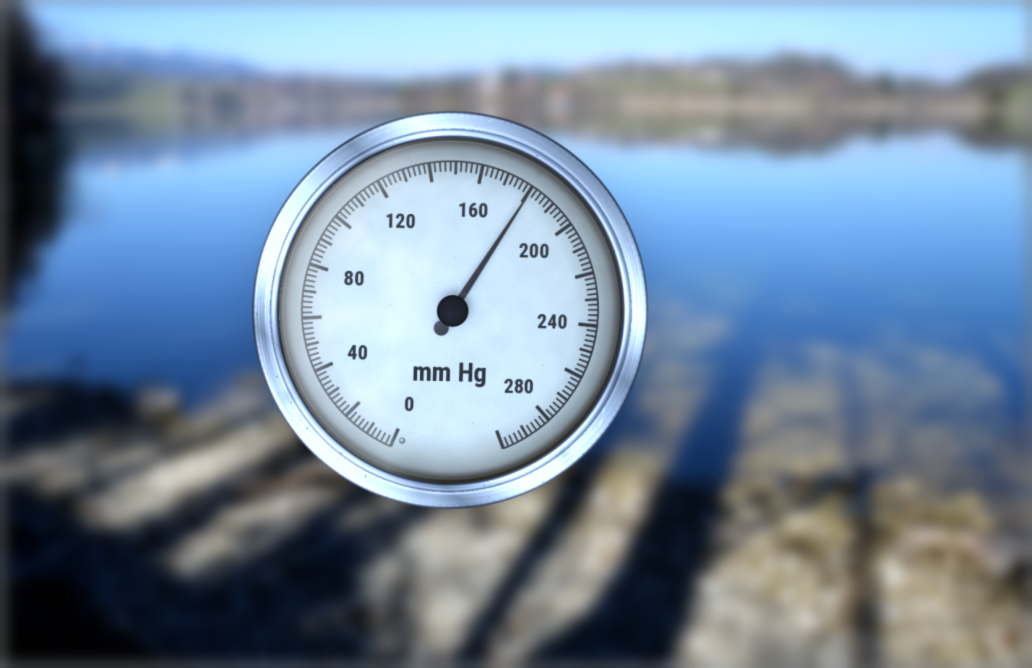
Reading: 180 mmHg
